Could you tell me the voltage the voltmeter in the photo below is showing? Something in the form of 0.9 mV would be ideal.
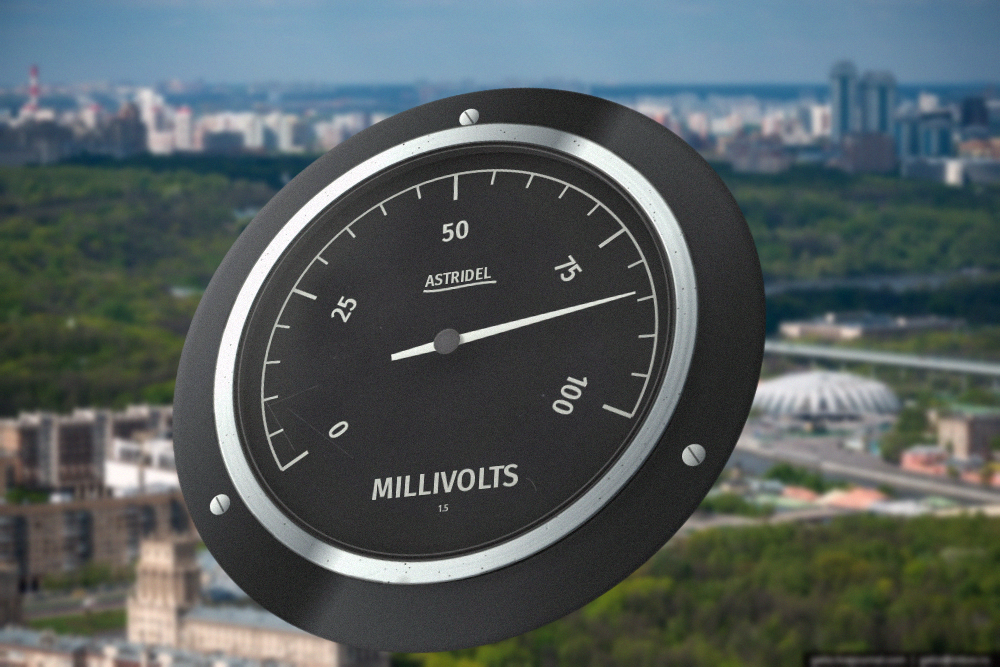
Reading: 85 mV
